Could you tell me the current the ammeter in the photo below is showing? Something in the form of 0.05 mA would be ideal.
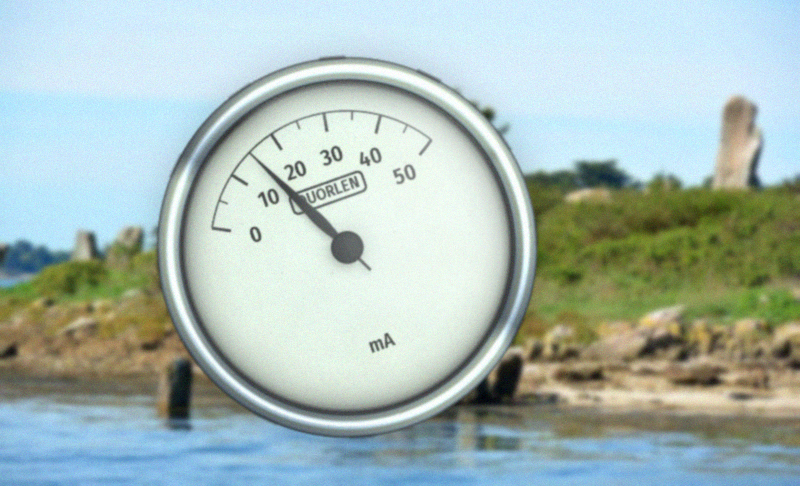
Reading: 15 mA
